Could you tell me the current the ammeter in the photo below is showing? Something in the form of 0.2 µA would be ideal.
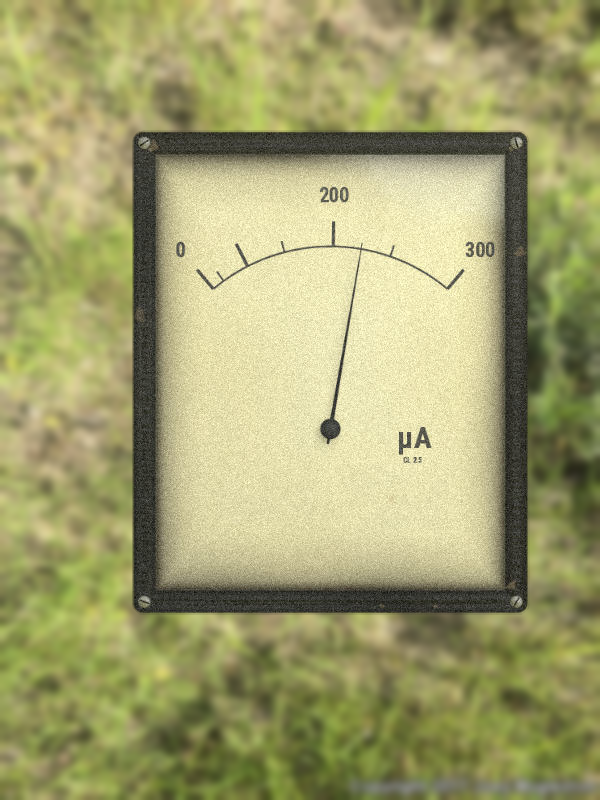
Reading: 225 µA
